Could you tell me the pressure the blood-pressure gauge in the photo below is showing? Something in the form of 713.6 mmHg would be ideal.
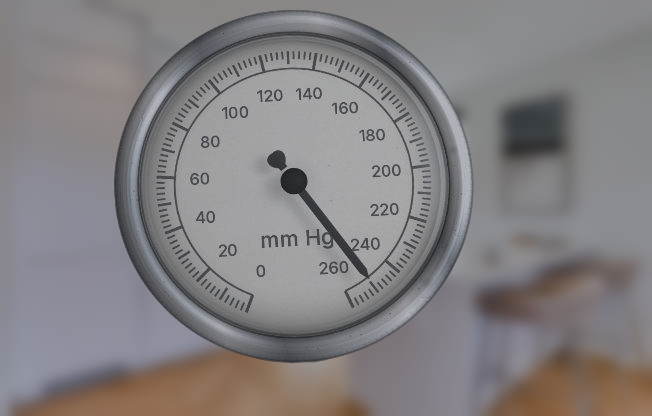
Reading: 250 mmHg
